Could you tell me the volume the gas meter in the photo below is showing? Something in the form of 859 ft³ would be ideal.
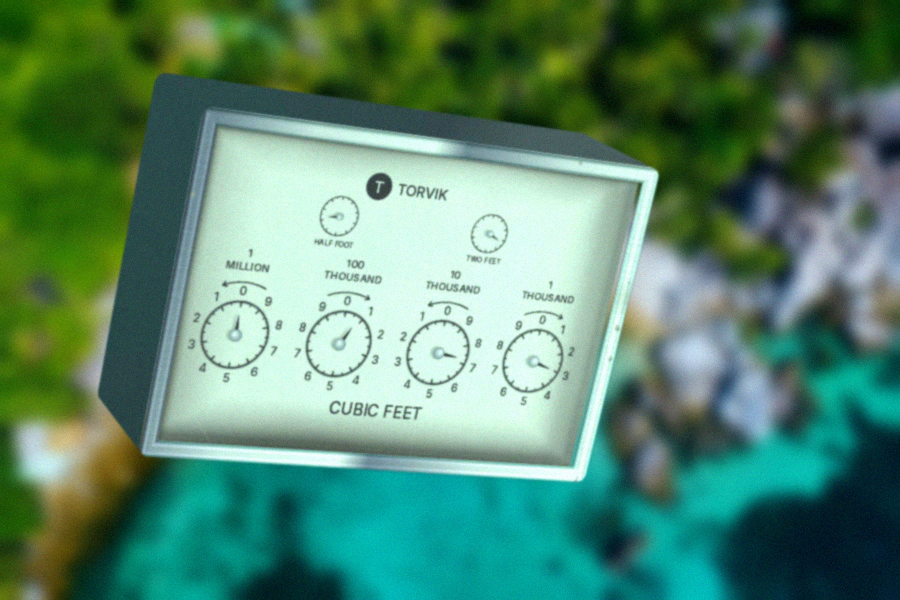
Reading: 7300 ft³
